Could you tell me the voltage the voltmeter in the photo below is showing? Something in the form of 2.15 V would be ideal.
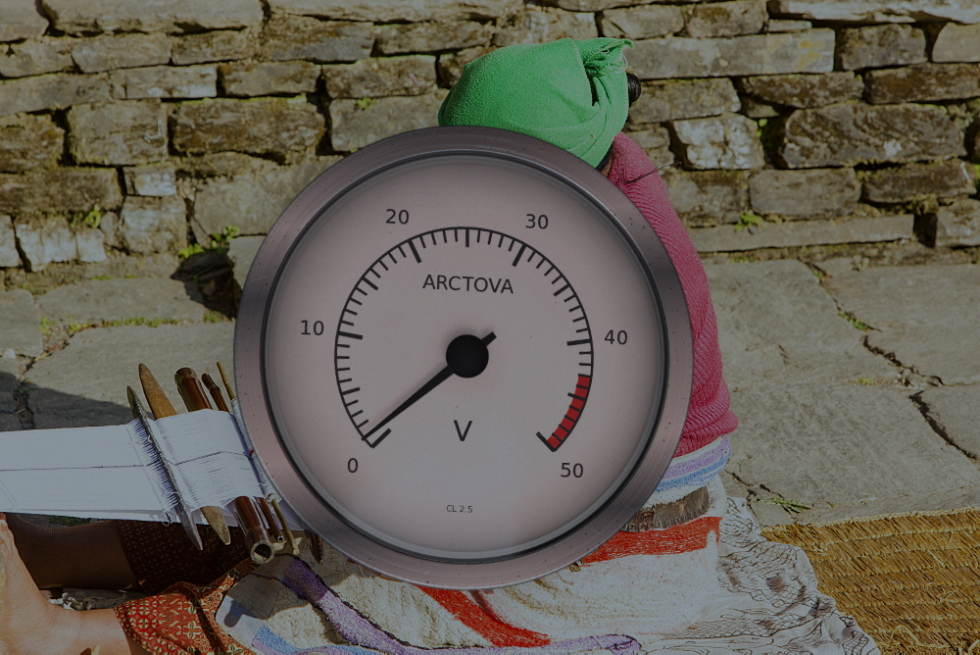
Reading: 1 V
